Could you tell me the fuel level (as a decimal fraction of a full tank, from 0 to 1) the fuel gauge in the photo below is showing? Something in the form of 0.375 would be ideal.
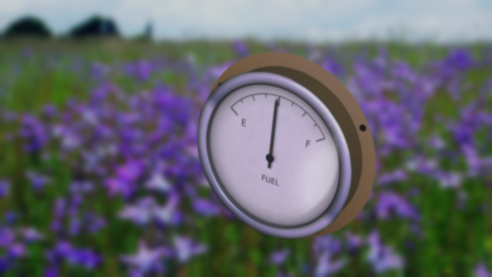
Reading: 0.5
